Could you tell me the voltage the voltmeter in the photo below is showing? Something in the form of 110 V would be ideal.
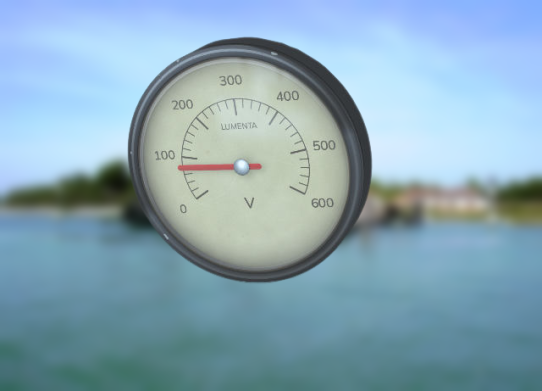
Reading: 80 V
